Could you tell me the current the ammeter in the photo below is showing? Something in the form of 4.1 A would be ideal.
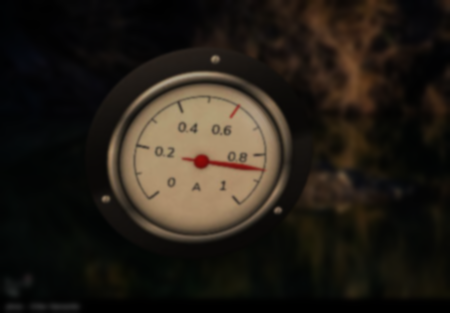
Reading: 0.85 A
